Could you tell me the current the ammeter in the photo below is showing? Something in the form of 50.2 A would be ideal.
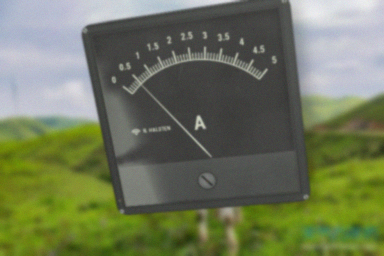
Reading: 0.5 A
